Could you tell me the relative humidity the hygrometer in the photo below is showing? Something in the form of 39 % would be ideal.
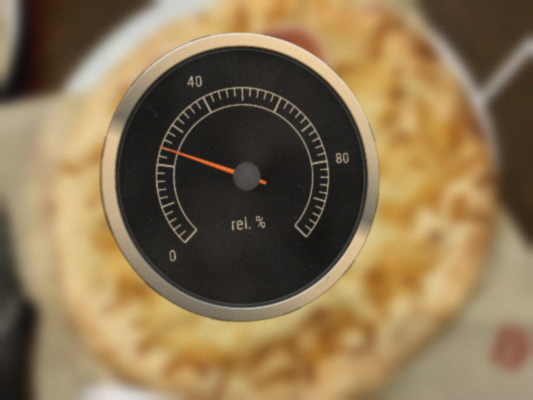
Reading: 24 %
